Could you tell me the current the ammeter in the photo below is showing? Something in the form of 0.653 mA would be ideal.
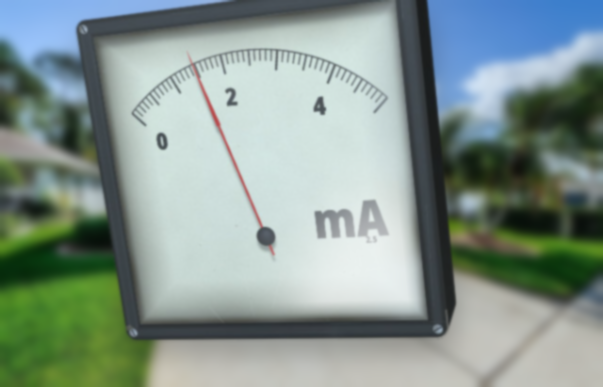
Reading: 1.5 mA
